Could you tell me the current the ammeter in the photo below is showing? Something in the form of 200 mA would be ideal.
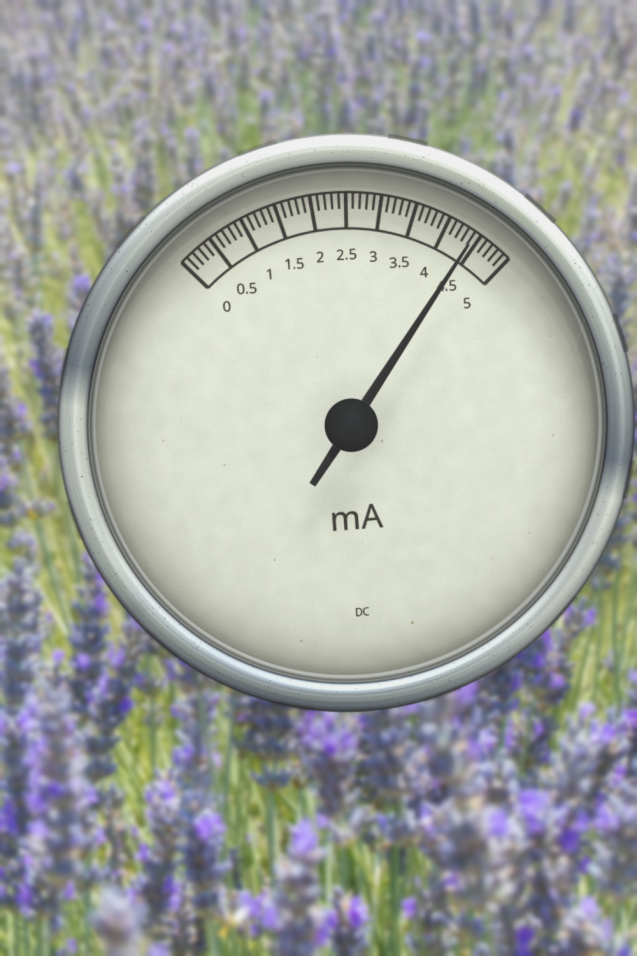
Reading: 4.4 mA
